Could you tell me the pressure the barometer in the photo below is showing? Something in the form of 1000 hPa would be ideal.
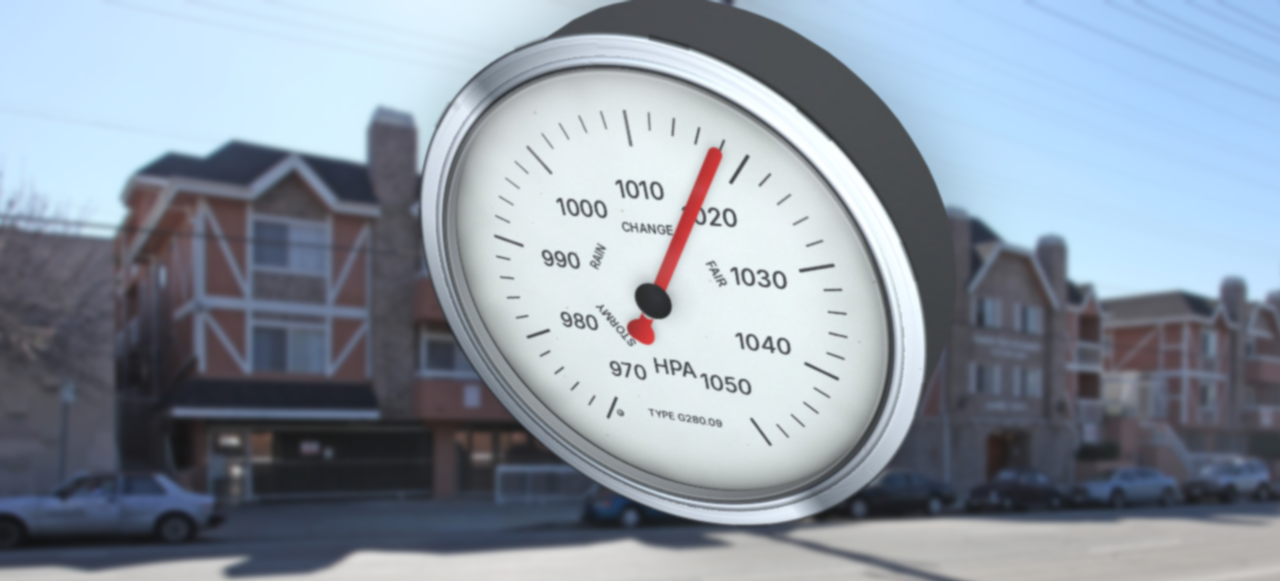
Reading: 1018 hPa
